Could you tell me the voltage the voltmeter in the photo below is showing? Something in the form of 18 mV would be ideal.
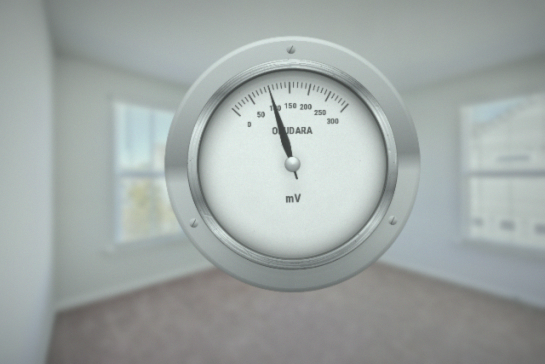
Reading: 100 mV
